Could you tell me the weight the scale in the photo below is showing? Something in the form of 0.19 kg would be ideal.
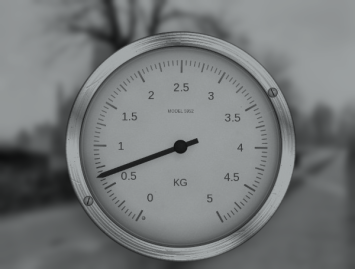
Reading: 0.65 kg
